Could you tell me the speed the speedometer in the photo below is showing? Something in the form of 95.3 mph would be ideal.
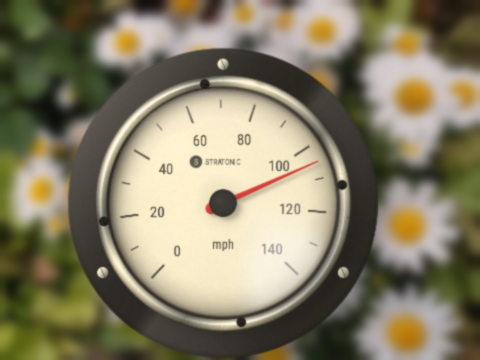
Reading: 105 mph
